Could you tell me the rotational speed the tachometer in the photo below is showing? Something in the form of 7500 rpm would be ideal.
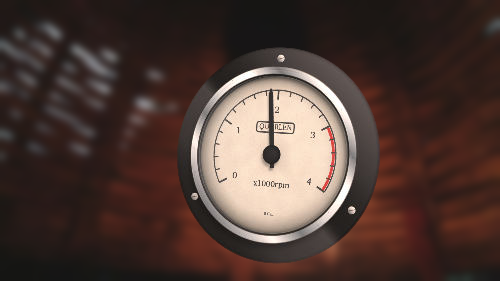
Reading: 1900 rpm
